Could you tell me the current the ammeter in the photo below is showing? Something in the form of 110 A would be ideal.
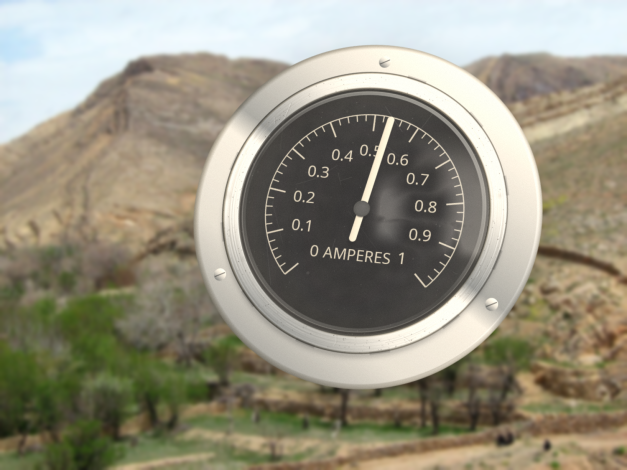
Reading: 0.54 A
